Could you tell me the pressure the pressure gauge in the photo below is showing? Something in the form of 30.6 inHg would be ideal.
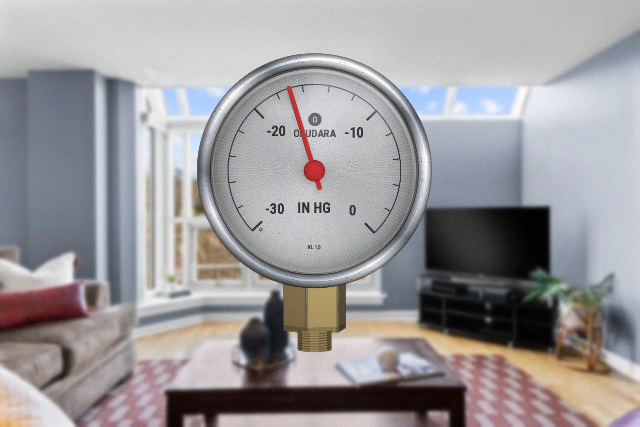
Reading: -17 inHg
